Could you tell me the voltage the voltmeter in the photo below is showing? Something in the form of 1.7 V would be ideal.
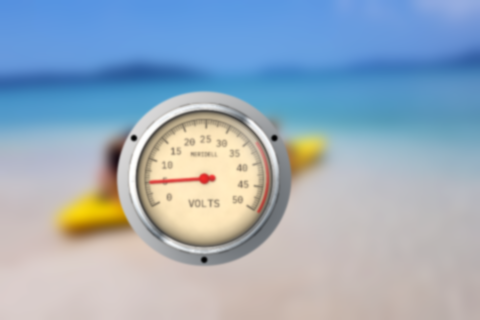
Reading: 5 V
